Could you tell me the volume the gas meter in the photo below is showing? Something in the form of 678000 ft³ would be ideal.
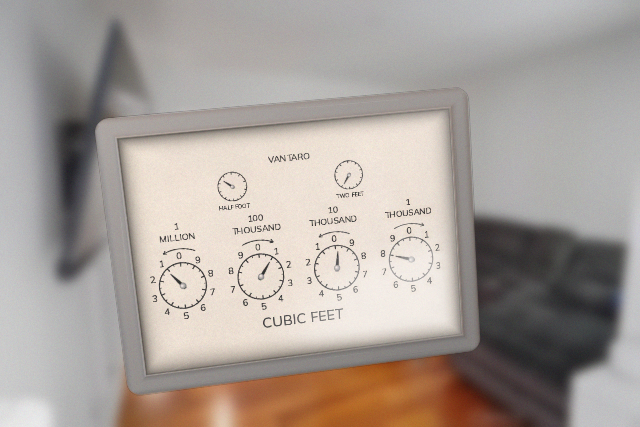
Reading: 109800 ft³
